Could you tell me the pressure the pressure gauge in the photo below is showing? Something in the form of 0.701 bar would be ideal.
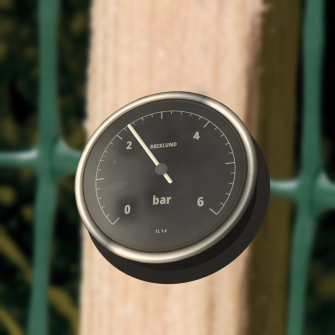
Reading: 2.3 bar
